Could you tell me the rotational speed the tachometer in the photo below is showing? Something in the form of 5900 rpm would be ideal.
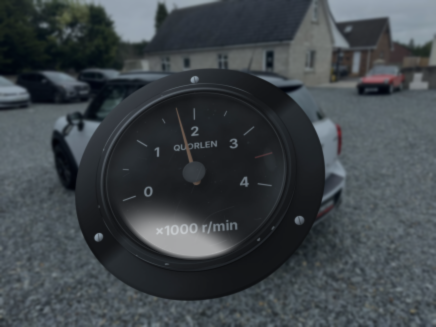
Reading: 1750 rpm
